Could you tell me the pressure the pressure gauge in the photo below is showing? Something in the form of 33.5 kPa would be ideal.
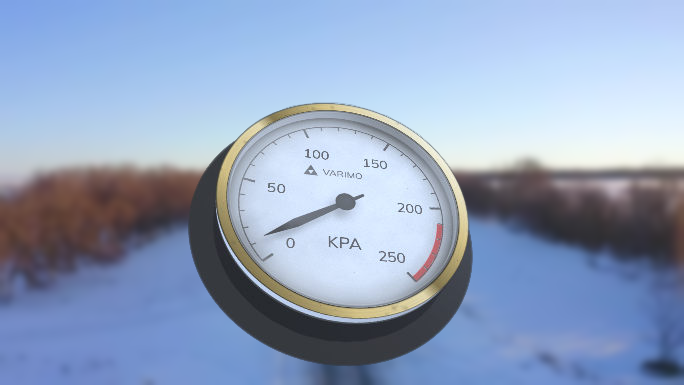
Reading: 10 kPa
